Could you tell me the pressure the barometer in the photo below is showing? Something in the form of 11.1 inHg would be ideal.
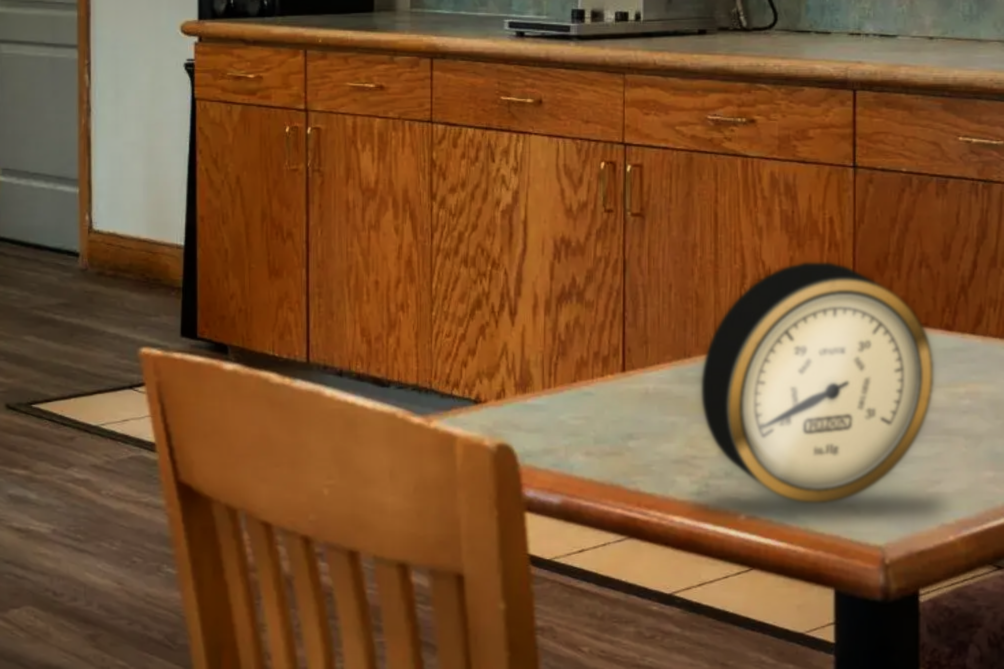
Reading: 28.1 inHg
